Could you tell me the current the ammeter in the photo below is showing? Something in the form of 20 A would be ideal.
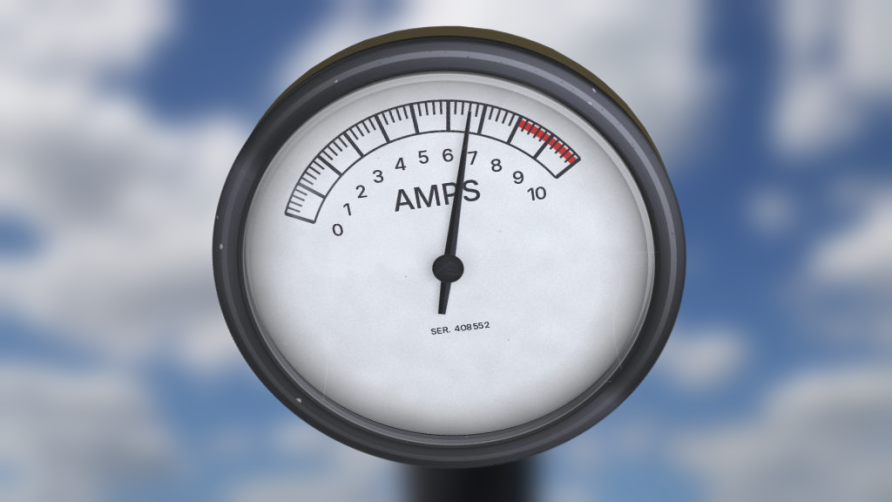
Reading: 6.6 A
